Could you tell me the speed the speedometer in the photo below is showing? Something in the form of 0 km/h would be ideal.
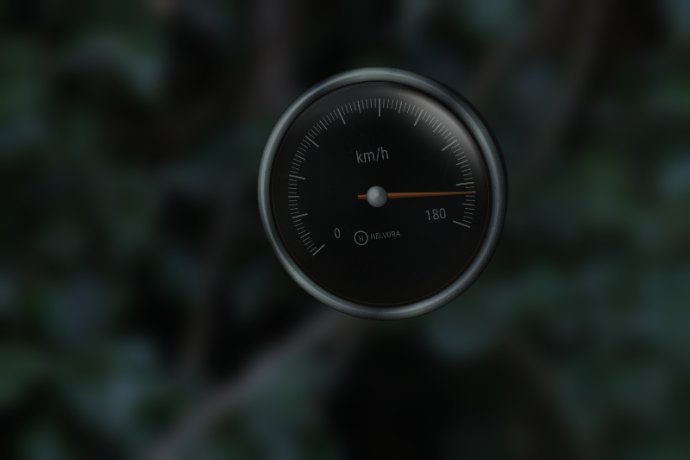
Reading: 164 km/h
